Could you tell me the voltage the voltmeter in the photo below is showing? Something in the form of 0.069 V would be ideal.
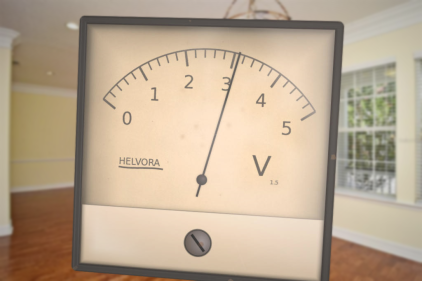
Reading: 3.1 V
